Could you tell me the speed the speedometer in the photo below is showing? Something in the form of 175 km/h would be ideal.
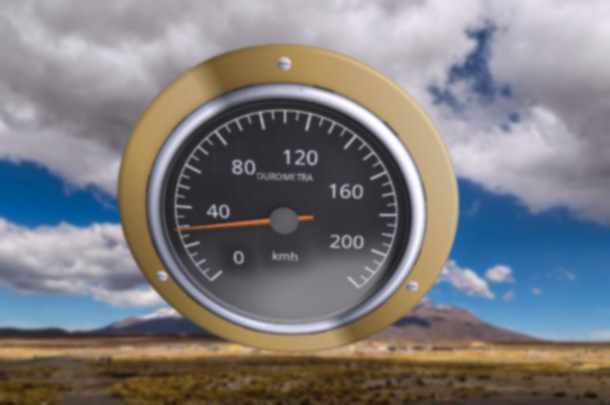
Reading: 30 km/h
